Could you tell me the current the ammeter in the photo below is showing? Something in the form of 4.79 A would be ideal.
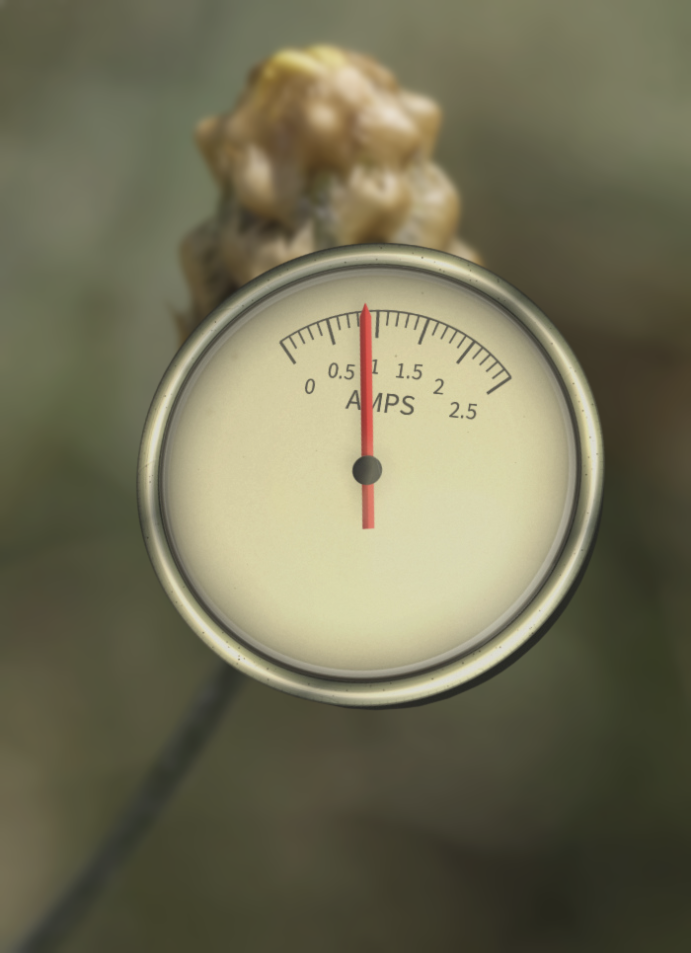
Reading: 0.9 A
